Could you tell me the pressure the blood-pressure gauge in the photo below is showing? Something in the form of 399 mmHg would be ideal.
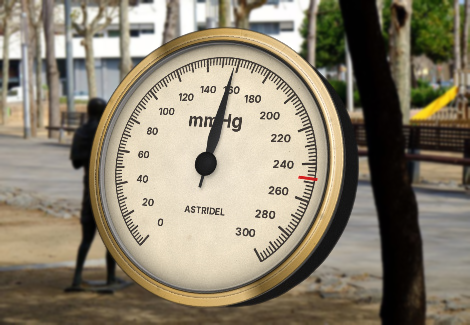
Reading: 160 mmHg
